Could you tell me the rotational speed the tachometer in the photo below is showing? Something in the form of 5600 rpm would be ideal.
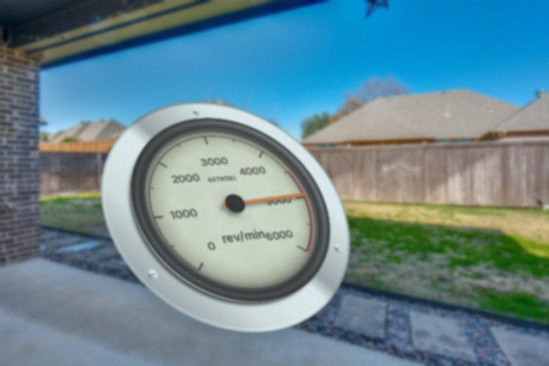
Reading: 5000 rpm
